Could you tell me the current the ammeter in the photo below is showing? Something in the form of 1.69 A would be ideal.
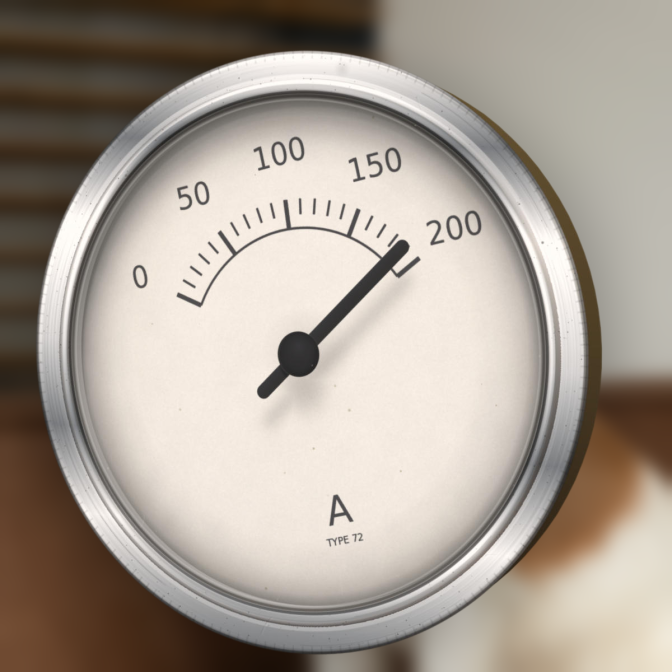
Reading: 190 A
